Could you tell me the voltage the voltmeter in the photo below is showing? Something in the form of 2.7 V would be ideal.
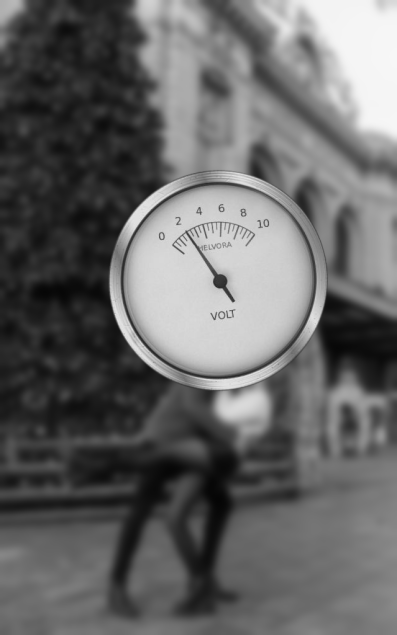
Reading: 2 V
